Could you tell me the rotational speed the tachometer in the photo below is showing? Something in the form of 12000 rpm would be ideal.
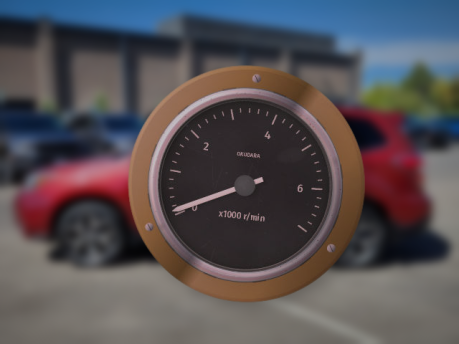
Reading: 100 rpm
